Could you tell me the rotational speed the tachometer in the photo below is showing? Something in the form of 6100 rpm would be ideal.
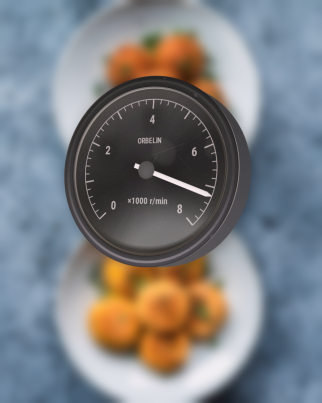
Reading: 7200 rpm
